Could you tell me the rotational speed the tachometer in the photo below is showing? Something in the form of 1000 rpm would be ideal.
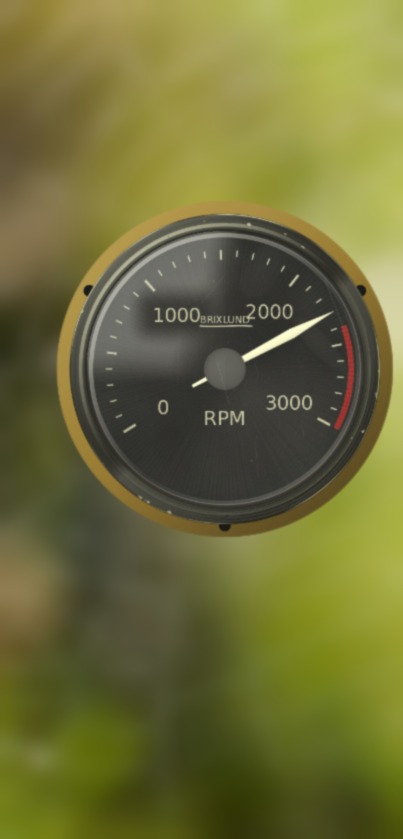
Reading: 2300 rpm
